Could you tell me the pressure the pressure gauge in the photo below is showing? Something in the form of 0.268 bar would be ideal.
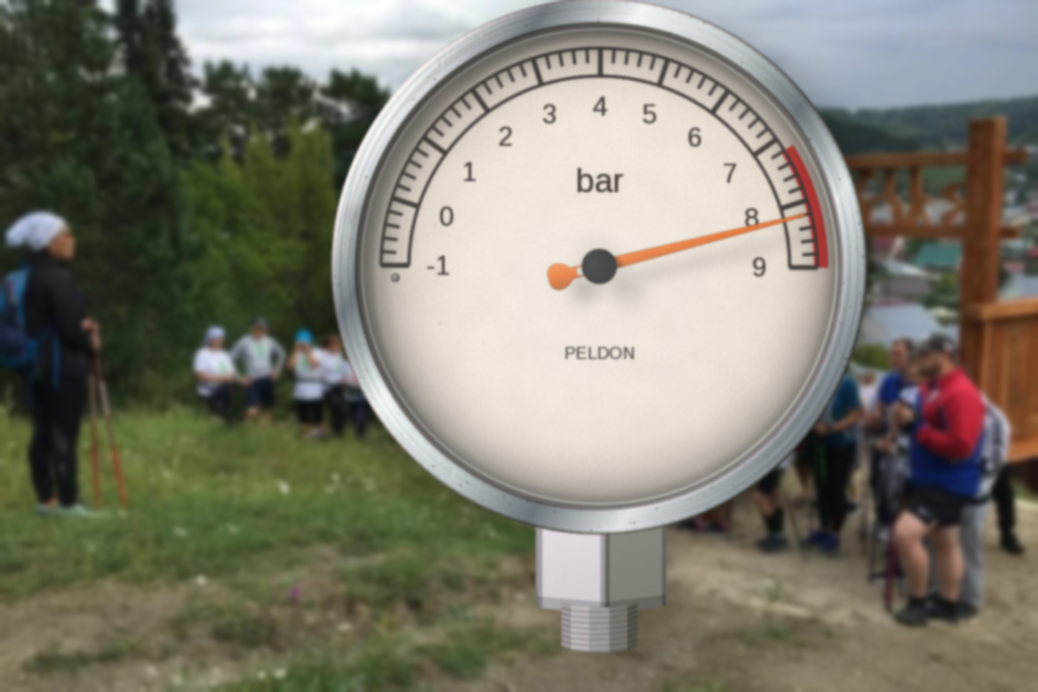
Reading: 8.2 bar
